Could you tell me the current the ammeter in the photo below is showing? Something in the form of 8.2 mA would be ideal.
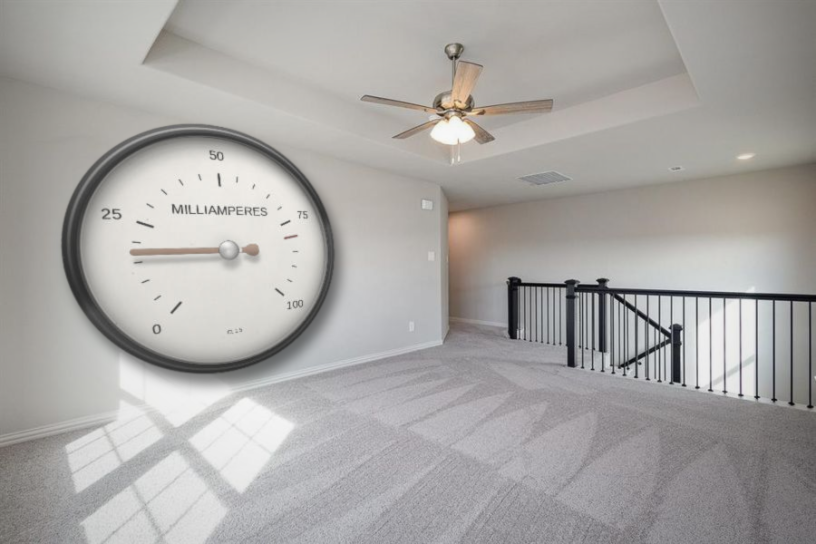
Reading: 17.5 mA
